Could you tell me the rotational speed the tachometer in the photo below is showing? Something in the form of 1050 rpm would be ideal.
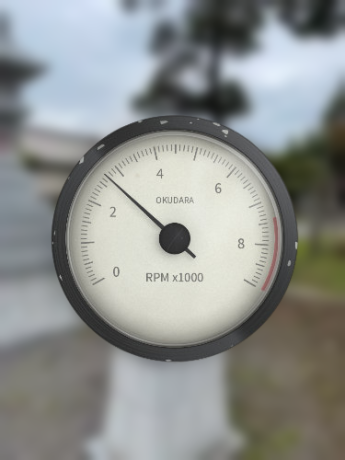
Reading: 2700 rpm
